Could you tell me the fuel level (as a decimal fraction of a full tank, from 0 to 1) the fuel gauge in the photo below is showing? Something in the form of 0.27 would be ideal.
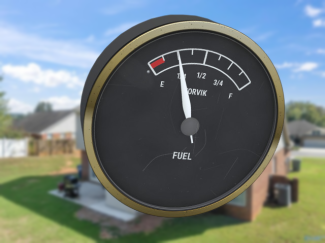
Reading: 0.25
